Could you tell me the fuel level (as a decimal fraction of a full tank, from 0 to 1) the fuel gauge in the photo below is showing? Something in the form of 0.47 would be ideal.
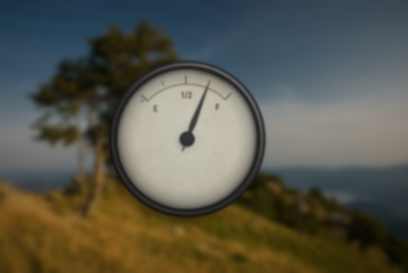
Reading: 0.75
